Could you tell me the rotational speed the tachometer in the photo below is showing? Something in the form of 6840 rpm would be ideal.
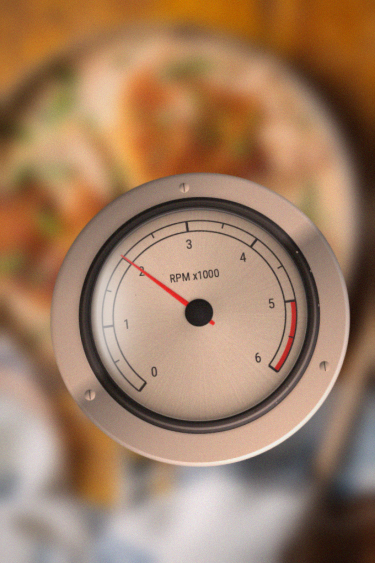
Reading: 2000 rpm
